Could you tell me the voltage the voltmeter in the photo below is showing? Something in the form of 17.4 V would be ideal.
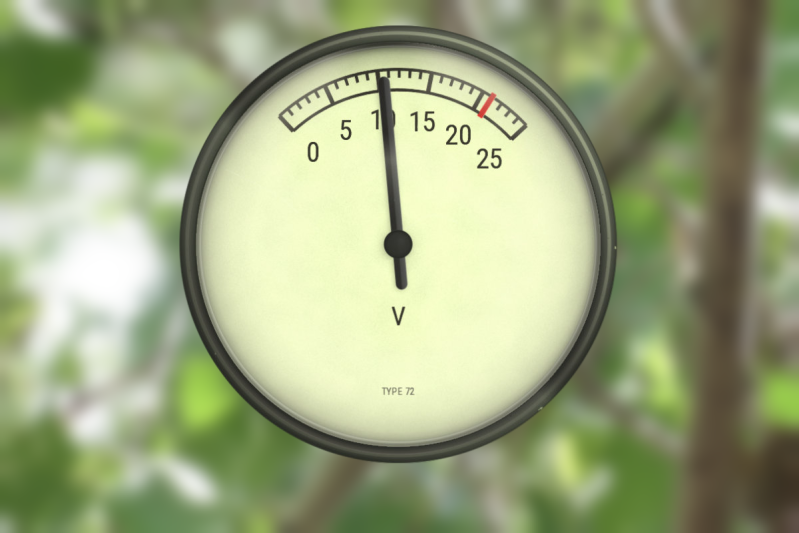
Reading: 10.5 V
